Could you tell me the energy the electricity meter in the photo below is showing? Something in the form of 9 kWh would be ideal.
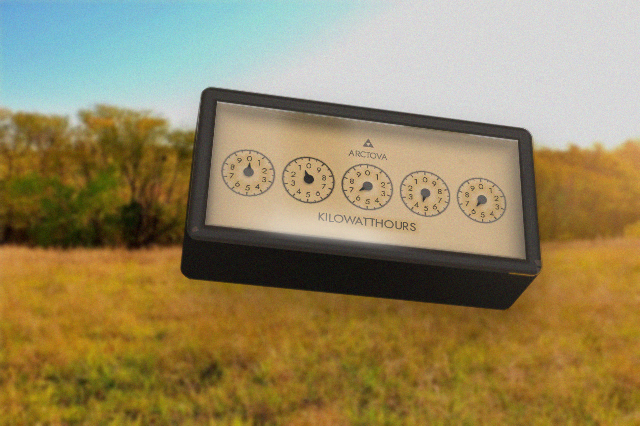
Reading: 646 kWh
